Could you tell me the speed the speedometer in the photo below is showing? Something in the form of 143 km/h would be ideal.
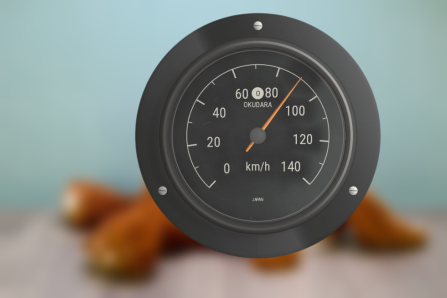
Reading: 90 km/h
